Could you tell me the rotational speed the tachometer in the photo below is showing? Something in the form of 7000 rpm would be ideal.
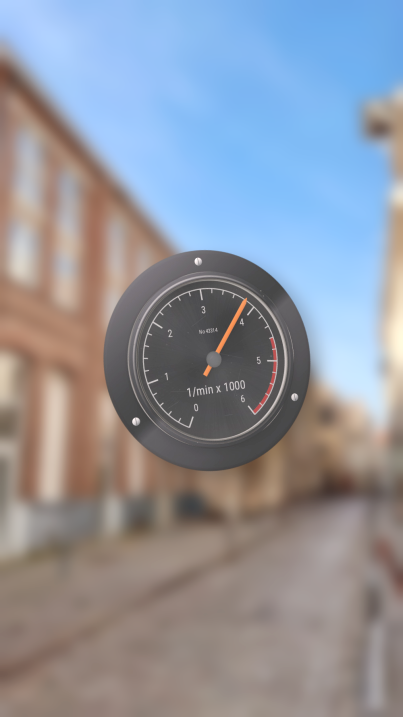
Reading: 3800 rpm
